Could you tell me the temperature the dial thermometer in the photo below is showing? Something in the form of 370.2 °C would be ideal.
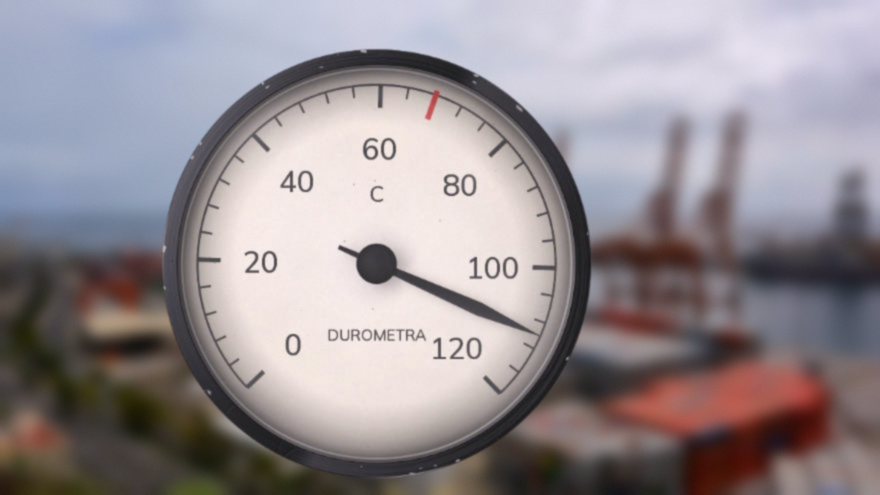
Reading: 110 °C
